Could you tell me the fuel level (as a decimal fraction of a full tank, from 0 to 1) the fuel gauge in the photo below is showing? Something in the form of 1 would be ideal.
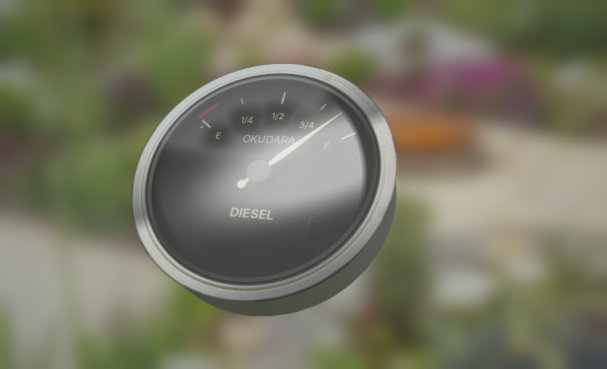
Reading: 0.875
